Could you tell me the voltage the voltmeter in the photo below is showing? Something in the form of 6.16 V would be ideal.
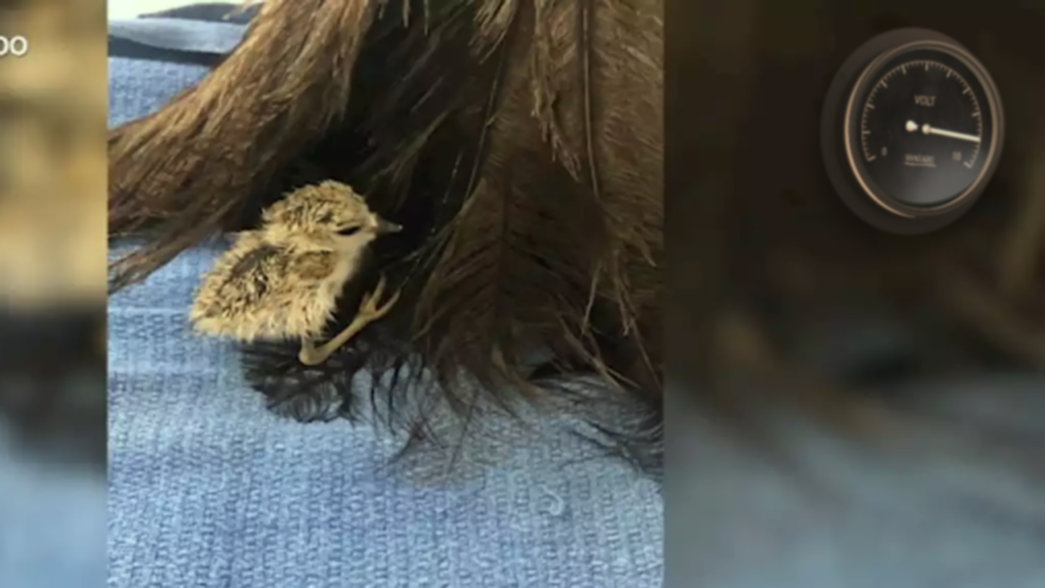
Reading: 9 V
